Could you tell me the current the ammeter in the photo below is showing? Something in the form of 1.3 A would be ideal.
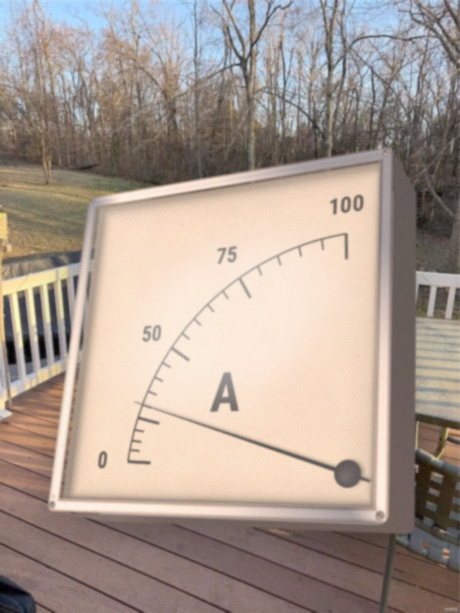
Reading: 30 A
